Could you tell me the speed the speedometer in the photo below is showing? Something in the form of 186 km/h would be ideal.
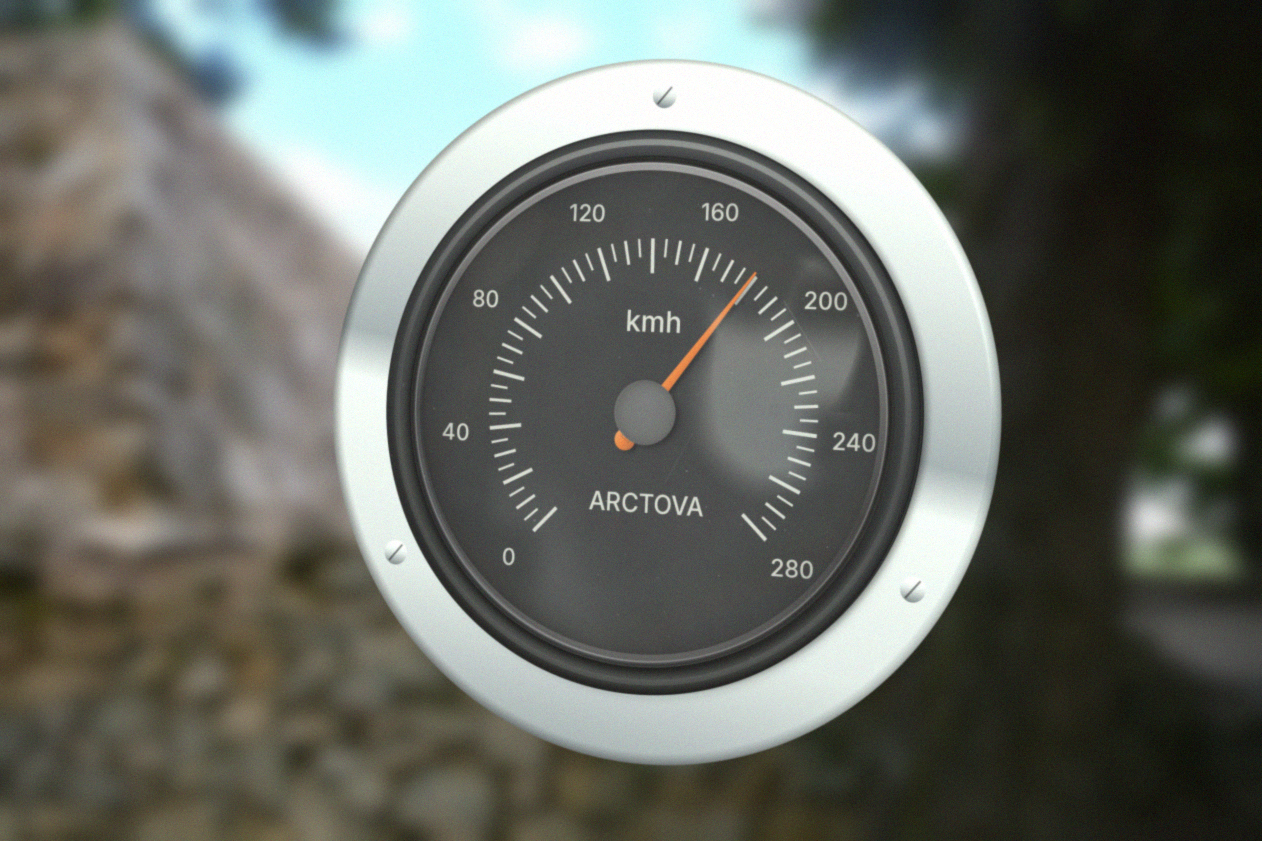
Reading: 180 km/h
